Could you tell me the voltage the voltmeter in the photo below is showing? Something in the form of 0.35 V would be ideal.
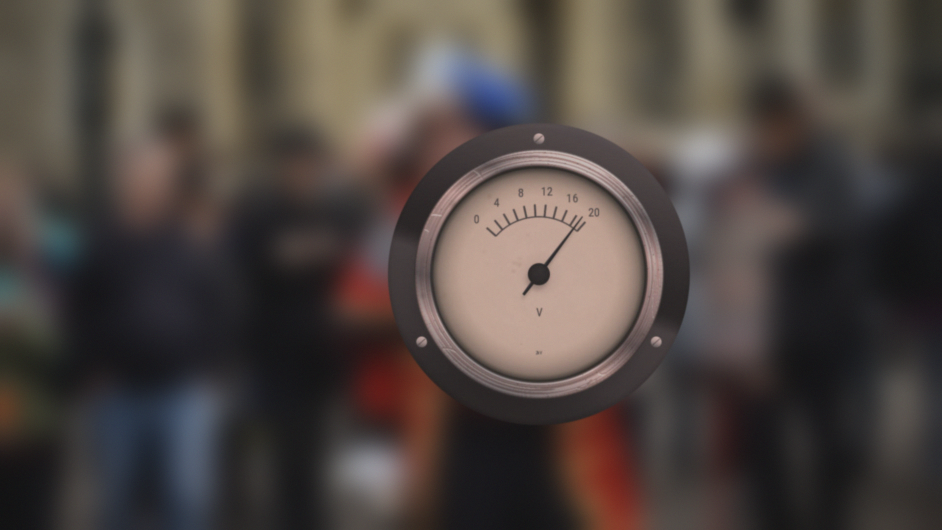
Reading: 19 V
